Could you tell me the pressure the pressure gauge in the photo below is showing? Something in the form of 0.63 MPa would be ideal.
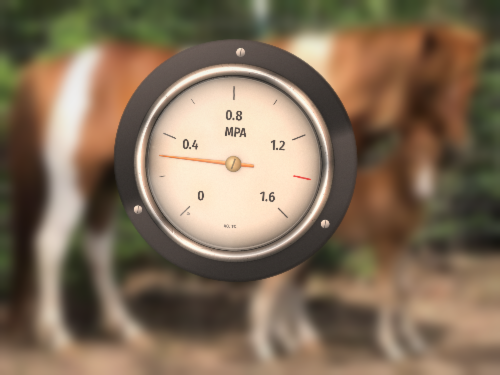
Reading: 0.3 MPa
